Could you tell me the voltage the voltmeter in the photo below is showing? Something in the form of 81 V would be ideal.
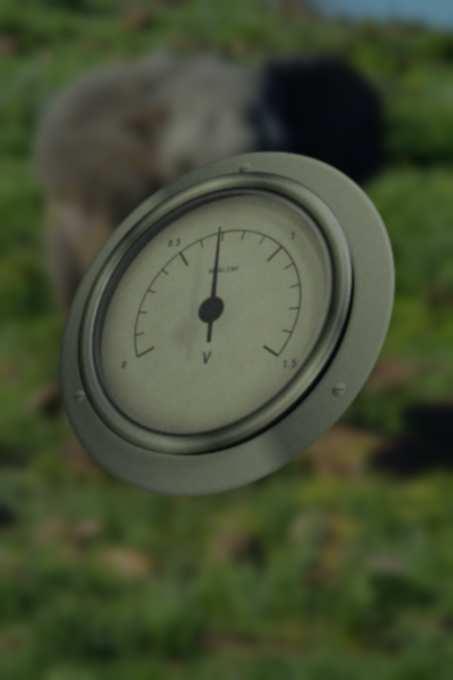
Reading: 0.7 V
